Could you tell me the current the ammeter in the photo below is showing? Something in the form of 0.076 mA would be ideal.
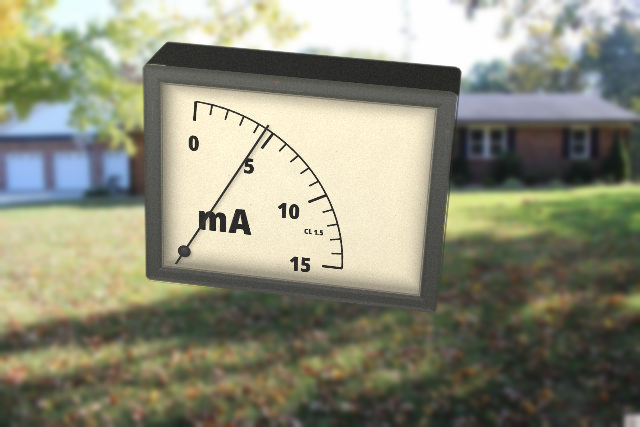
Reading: 4.5 mA
